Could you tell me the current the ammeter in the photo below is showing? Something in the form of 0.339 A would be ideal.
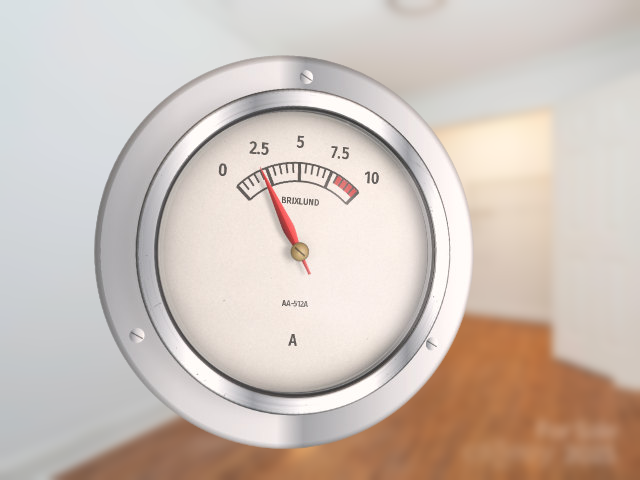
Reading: 2 A
